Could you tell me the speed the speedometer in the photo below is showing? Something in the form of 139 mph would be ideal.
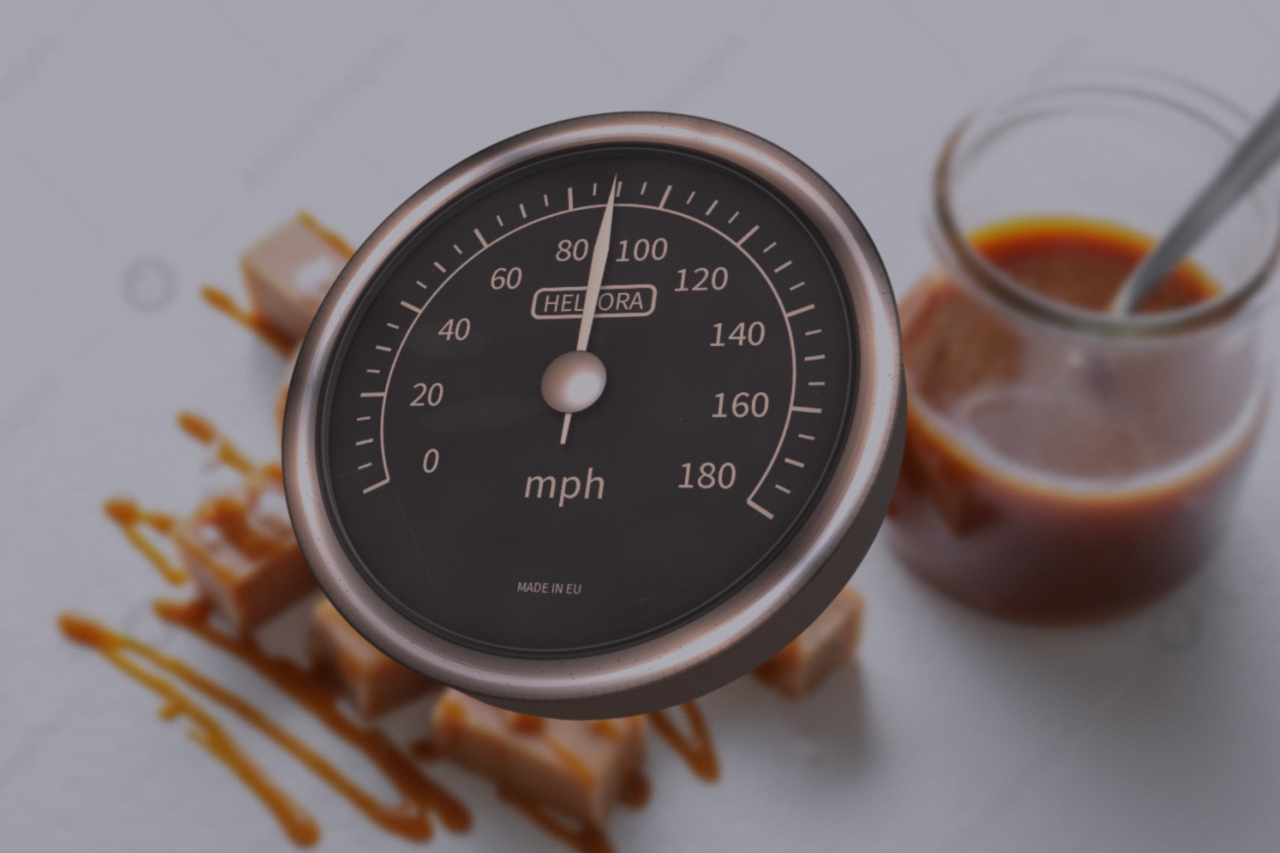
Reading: 90 mph
